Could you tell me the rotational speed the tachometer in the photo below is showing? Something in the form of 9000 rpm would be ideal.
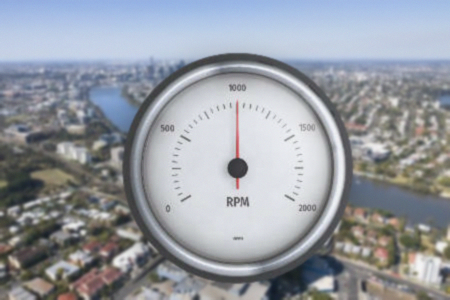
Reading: 1000 rpm
